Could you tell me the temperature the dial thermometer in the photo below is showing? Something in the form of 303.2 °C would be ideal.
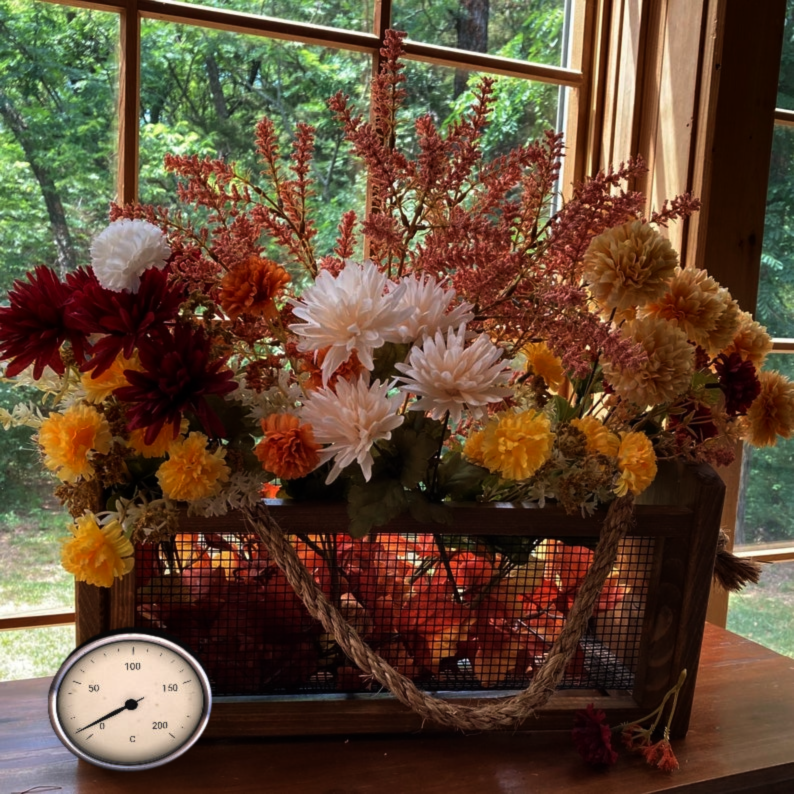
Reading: 10 °C
